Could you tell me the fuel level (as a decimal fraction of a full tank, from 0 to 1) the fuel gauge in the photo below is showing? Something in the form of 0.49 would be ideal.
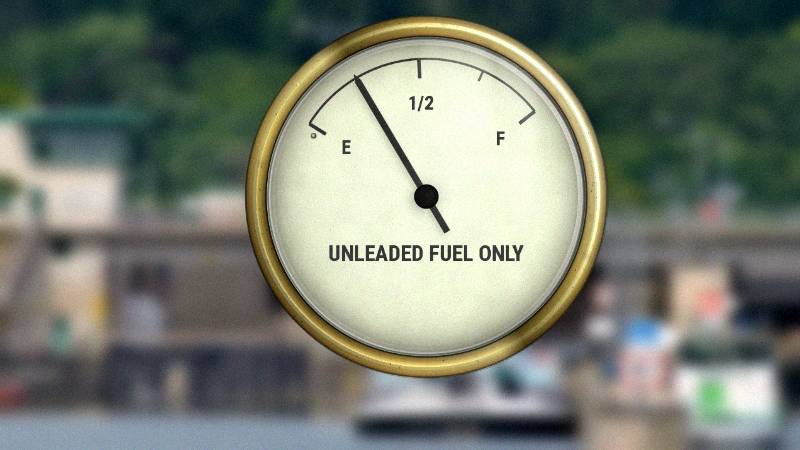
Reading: 0.25
